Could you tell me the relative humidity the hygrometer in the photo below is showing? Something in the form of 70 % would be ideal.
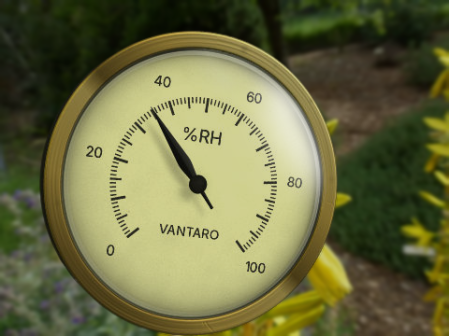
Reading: 35 %
